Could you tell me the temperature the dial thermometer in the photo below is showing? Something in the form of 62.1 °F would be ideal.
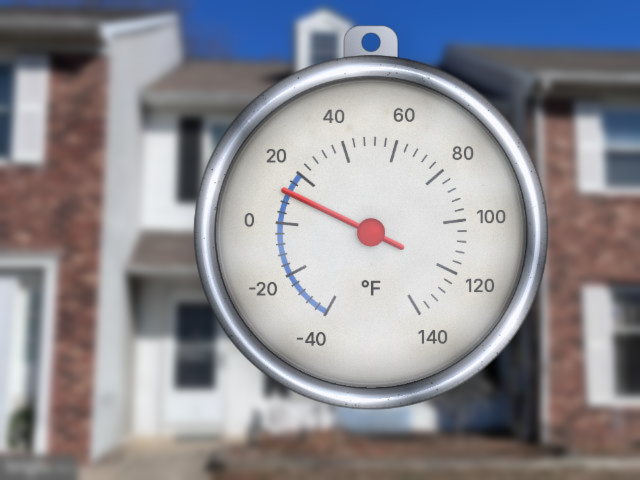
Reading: 12 °F
